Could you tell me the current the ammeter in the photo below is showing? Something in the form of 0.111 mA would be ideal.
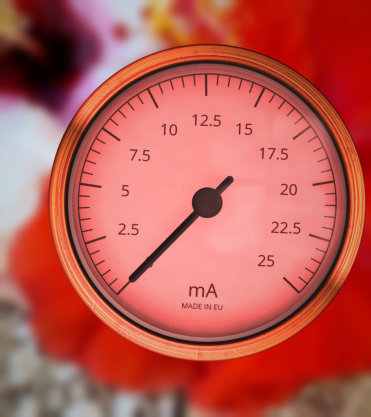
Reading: 0 mA
